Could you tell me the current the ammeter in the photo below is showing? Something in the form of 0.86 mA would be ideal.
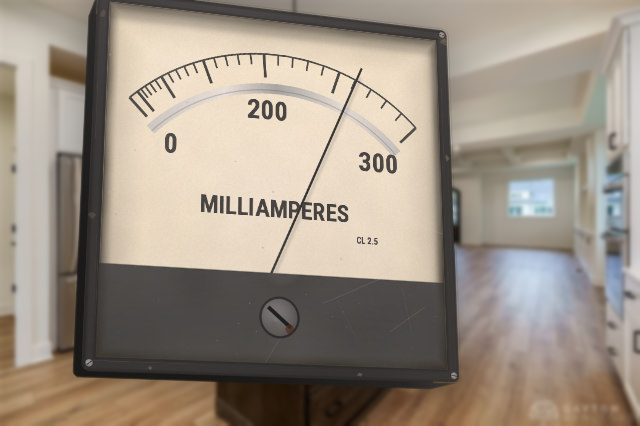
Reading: 260 mA
